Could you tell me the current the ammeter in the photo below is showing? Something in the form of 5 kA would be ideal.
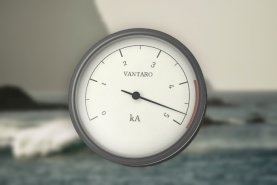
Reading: 4.75 kA
